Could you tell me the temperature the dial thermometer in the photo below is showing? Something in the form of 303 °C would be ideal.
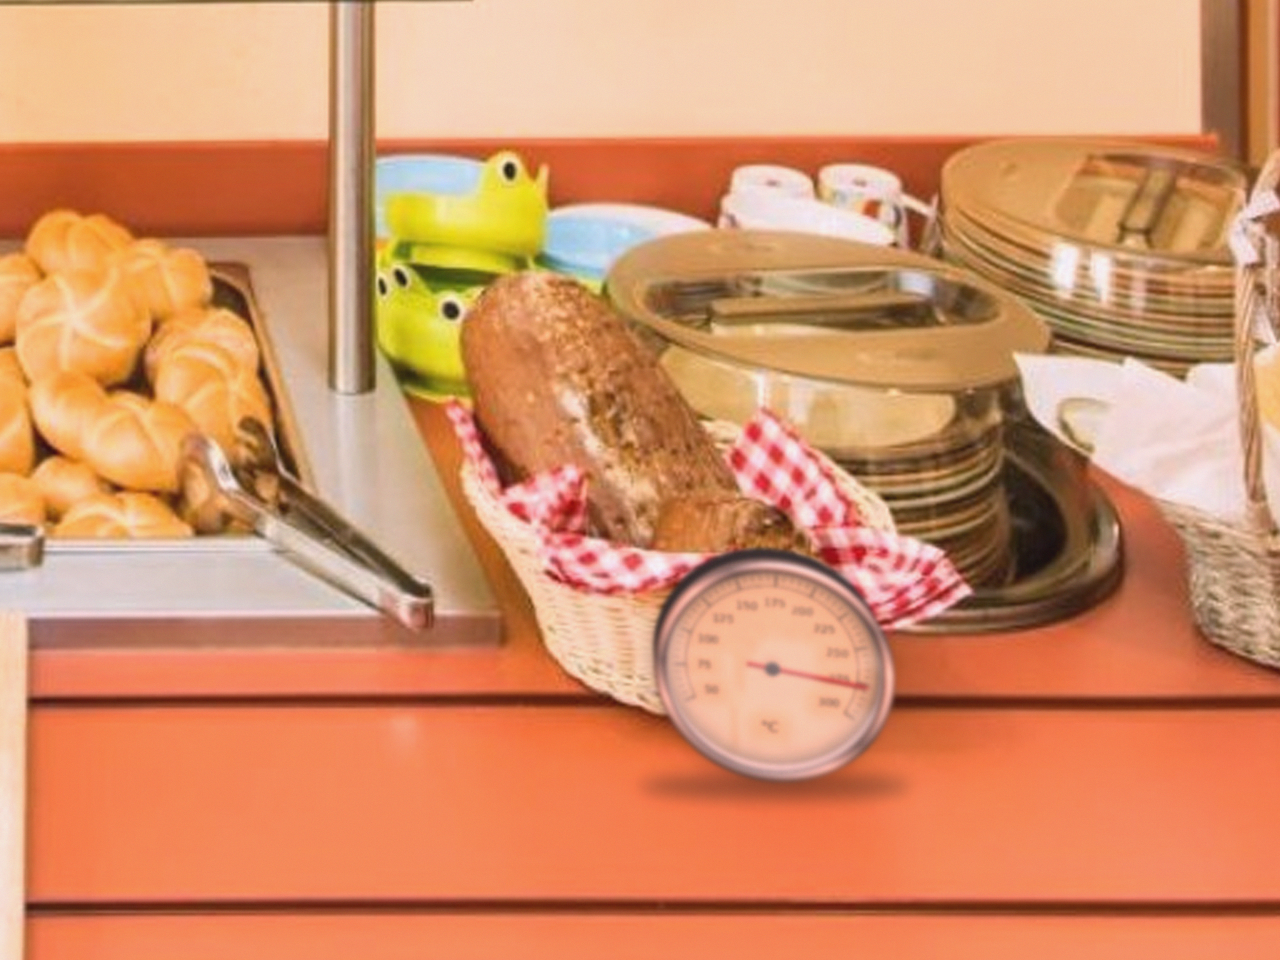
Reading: 275 °C
